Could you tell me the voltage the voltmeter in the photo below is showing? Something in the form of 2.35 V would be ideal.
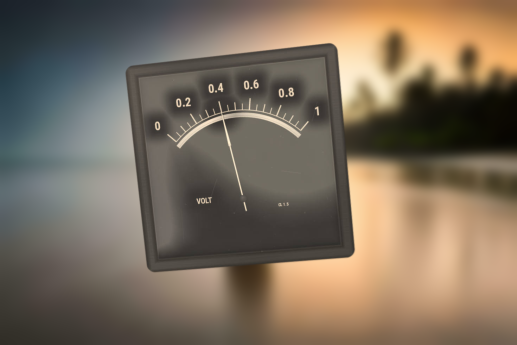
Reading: 0.4 V
